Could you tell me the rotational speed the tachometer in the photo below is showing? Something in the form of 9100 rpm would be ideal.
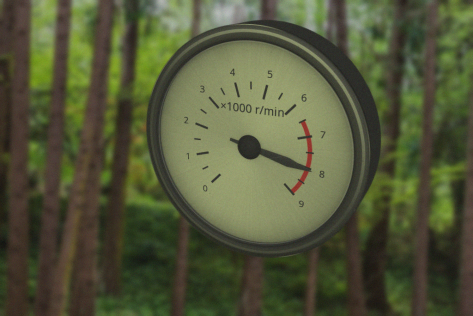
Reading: 8000 rpm
